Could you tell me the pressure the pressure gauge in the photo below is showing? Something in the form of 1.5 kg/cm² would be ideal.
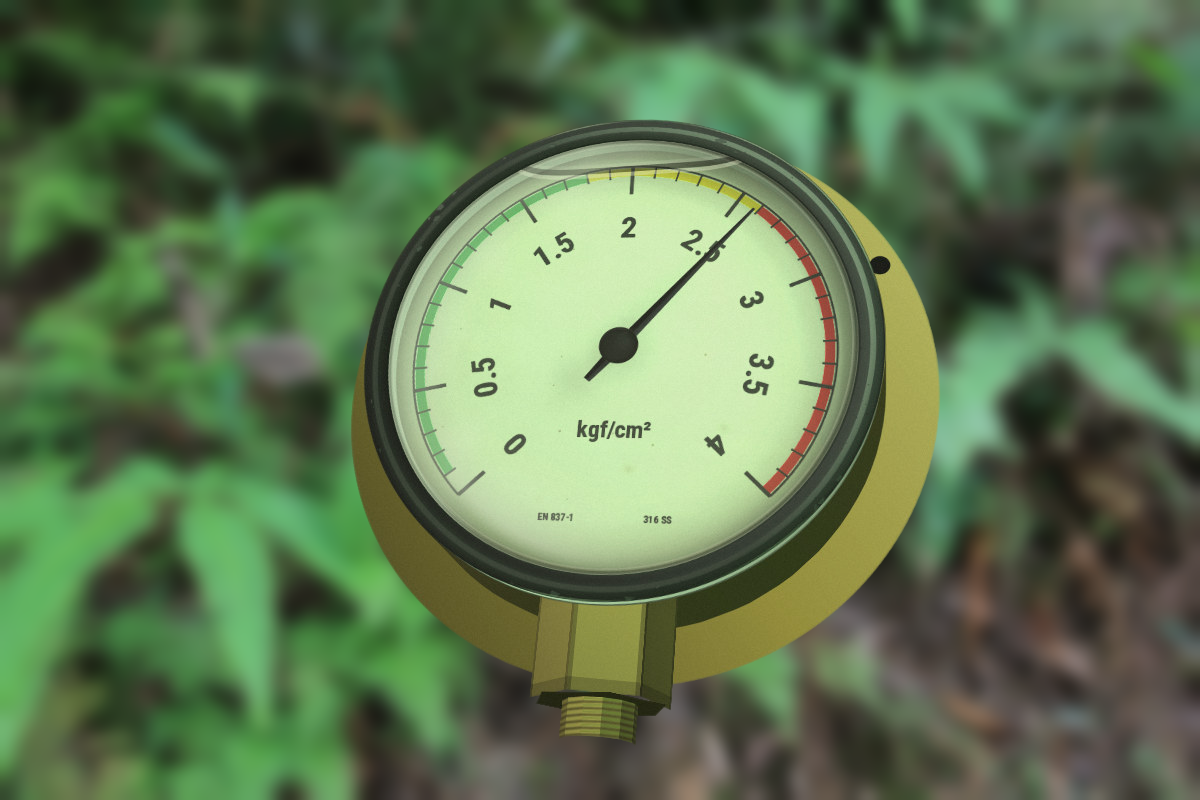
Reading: 2.6 kg/cm²
